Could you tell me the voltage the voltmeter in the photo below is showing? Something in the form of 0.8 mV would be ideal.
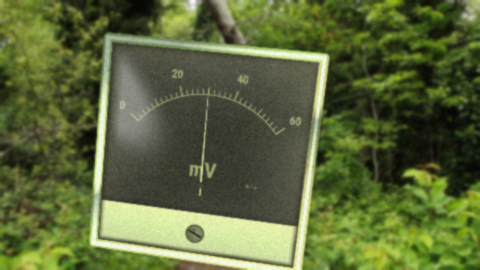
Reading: 30 mV
